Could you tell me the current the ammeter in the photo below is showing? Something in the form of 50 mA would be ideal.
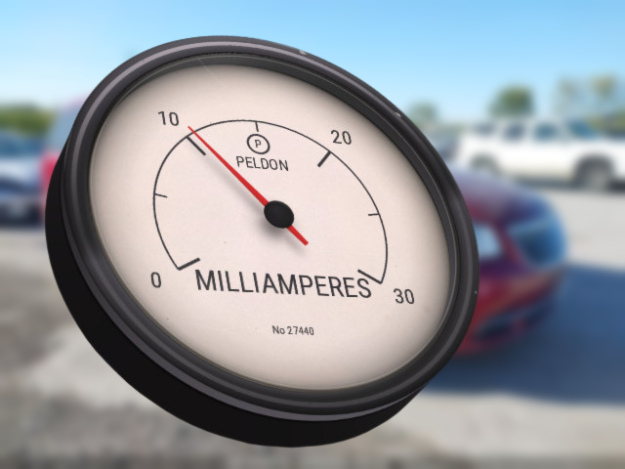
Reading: 10 mA
